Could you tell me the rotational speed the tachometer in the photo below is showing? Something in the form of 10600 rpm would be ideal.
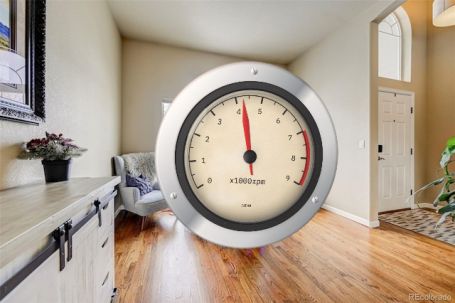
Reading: 4250 rpm
